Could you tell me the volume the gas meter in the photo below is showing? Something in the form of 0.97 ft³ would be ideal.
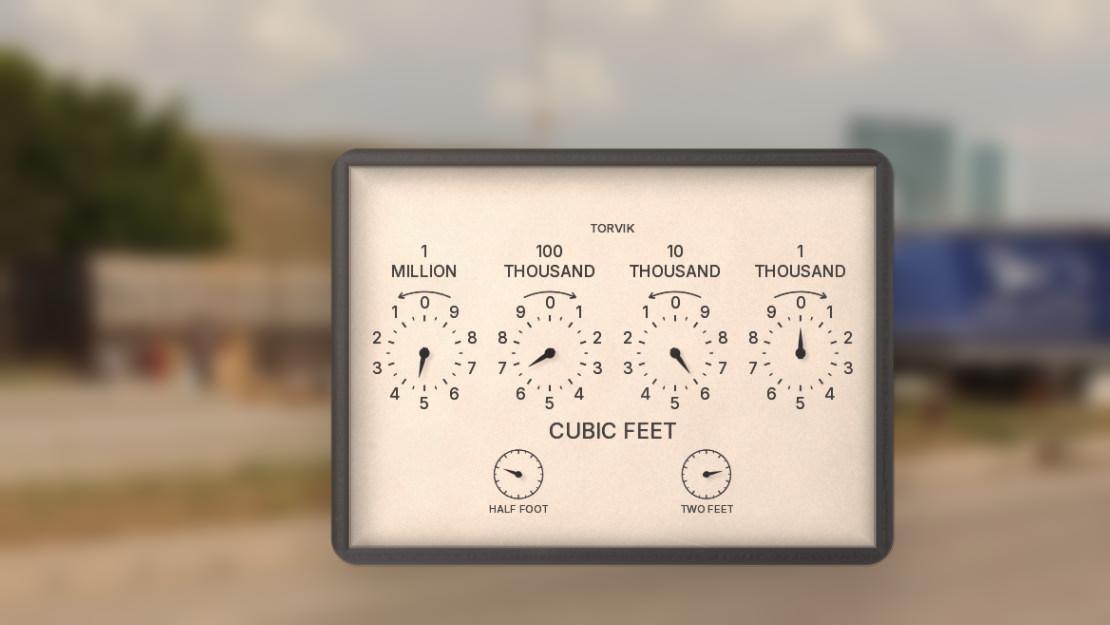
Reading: 466000 ft³
